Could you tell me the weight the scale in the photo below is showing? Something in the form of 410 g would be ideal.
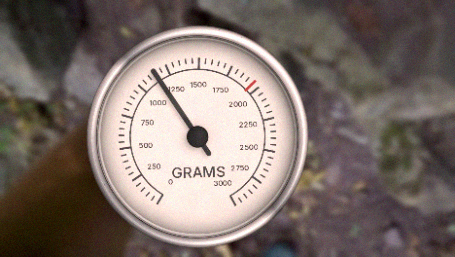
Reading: 1150 g
